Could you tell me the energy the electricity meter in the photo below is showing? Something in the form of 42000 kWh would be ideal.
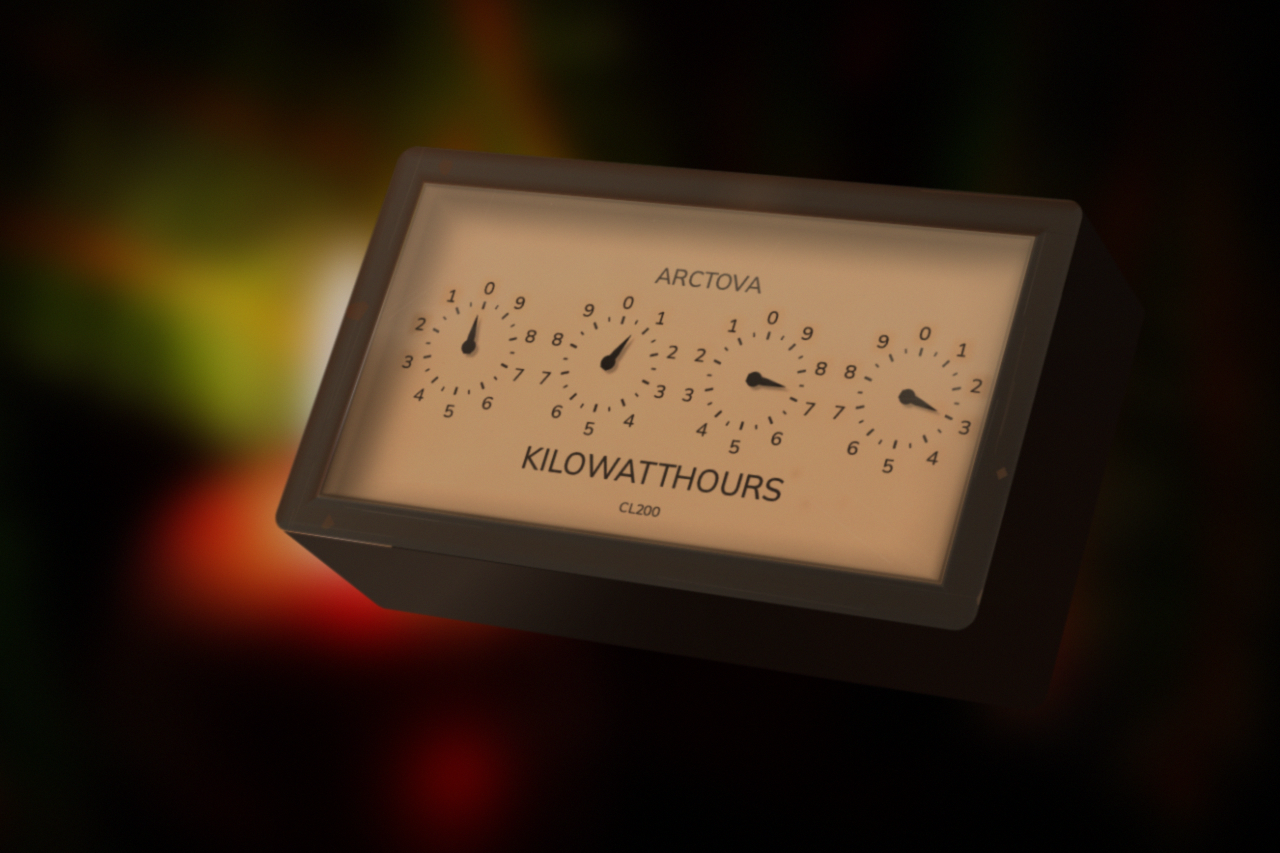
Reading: 73 kWh
